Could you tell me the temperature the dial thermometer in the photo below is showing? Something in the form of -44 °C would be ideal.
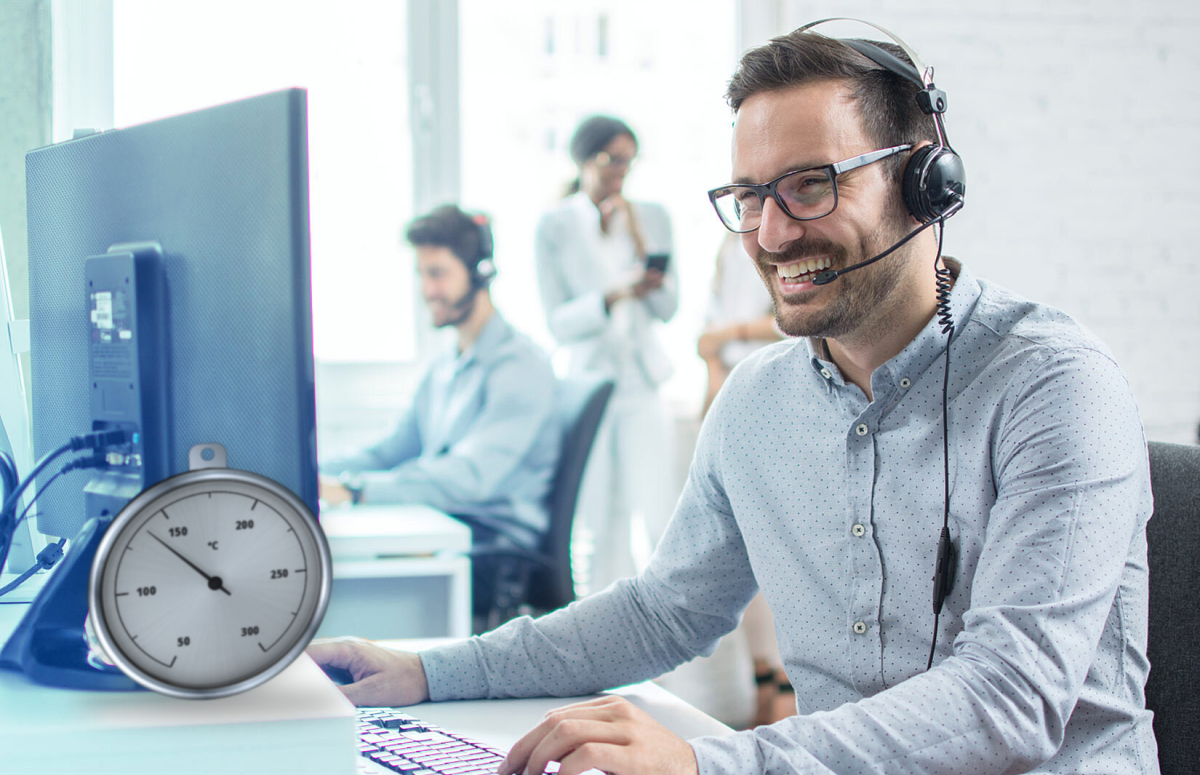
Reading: 137.5 °C
